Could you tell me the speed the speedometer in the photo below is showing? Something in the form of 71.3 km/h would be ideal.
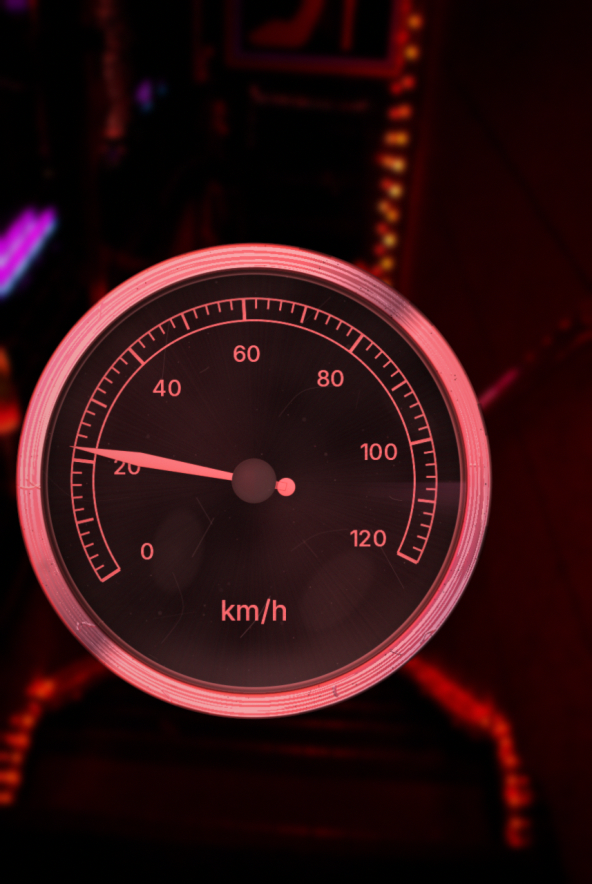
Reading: 22 km/h
